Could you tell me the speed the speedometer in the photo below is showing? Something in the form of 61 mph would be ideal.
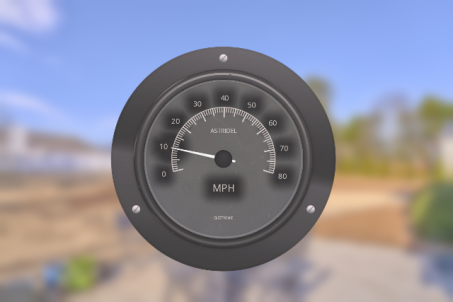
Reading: 10 mph
